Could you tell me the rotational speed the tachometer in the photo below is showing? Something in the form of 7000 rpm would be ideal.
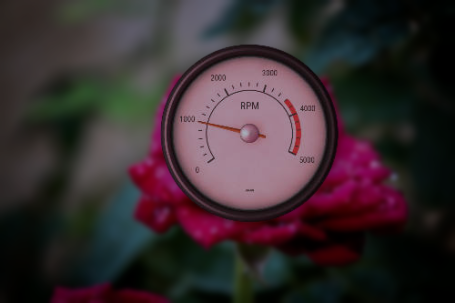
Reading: 1000 rpm
